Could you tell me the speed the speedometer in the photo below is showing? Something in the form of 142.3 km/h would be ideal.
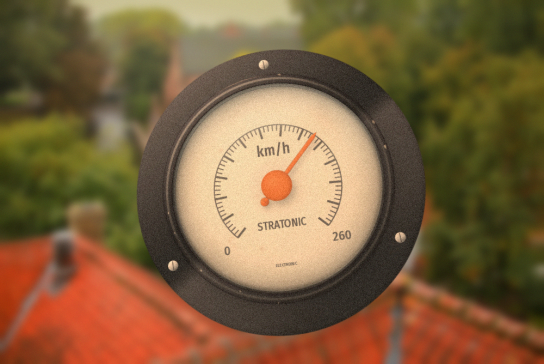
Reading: 172 km/h
